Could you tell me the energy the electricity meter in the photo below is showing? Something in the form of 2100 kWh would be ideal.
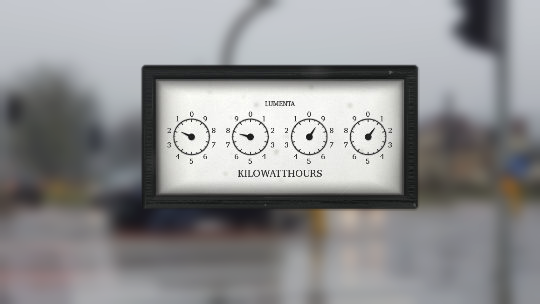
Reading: 1791 kWh
